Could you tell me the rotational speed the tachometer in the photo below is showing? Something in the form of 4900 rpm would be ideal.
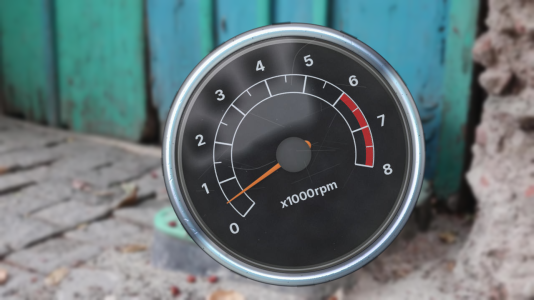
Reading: 500 rpm
